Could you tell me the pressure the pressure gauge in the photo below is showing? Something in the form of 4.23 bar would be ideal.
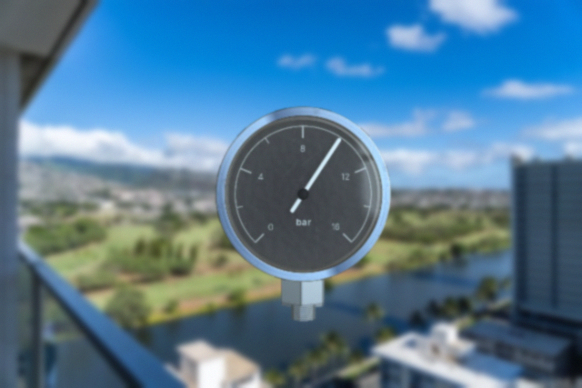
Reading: 10 bar
